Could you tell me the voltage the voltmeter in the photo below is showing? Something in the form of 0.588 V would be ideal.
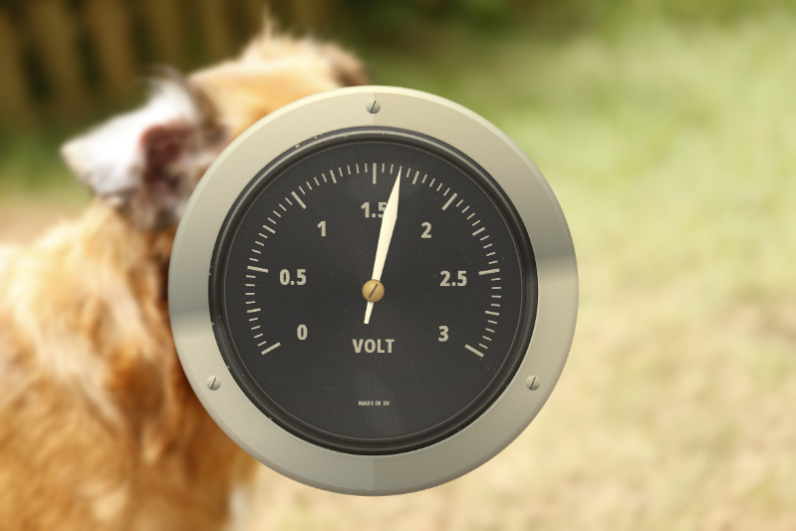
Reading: 1.65 V
